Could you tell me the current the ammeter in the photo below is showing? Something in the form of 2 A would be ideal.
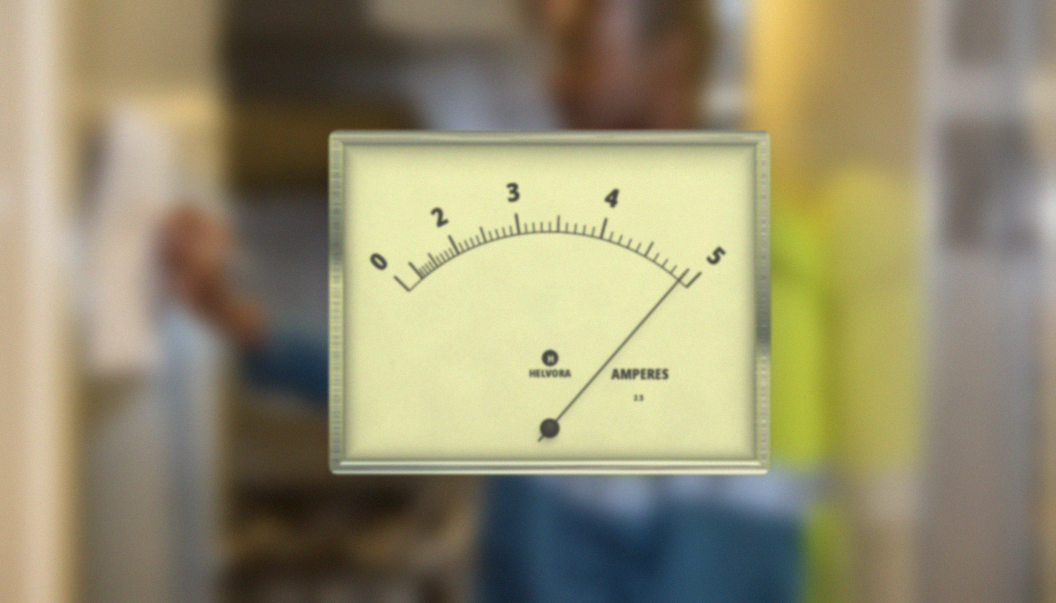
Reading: 4.9 A
